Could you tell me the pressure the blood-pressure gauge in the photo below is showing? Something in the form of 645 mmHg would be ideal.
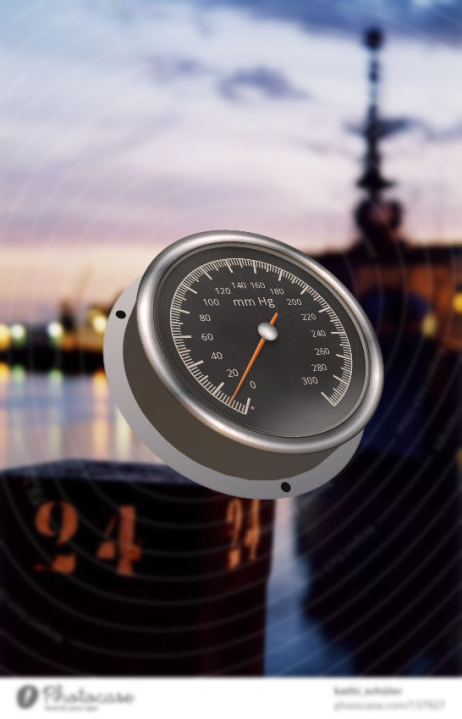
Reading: 10 mmHg
